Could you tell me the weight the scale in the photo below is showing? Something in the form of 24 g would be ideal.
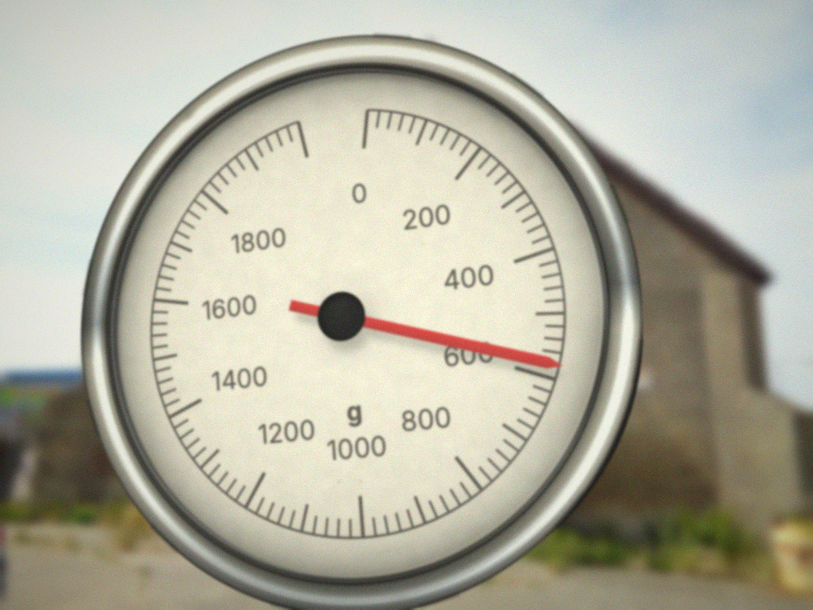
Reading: 580 g
